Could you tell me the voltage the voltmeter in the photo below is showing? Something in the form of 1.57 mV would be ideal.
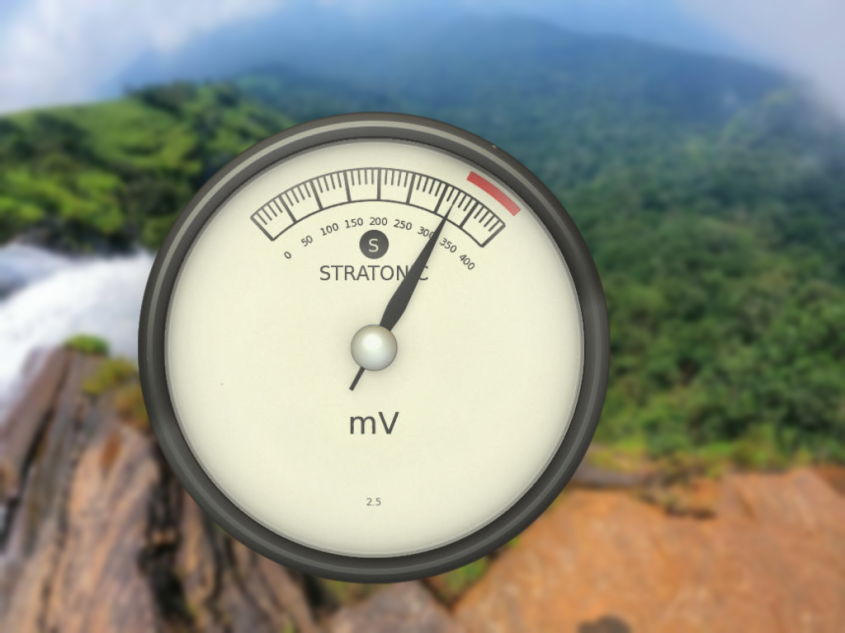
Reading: 320 mV
